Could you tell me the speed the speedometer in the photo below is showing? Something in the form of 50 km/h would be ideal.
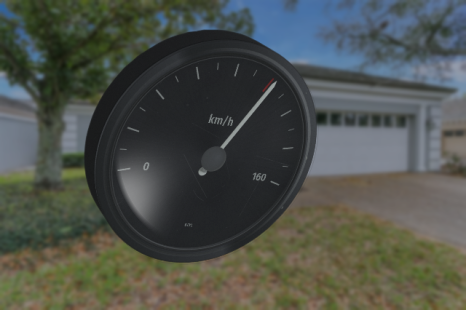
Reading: 100 km/h
